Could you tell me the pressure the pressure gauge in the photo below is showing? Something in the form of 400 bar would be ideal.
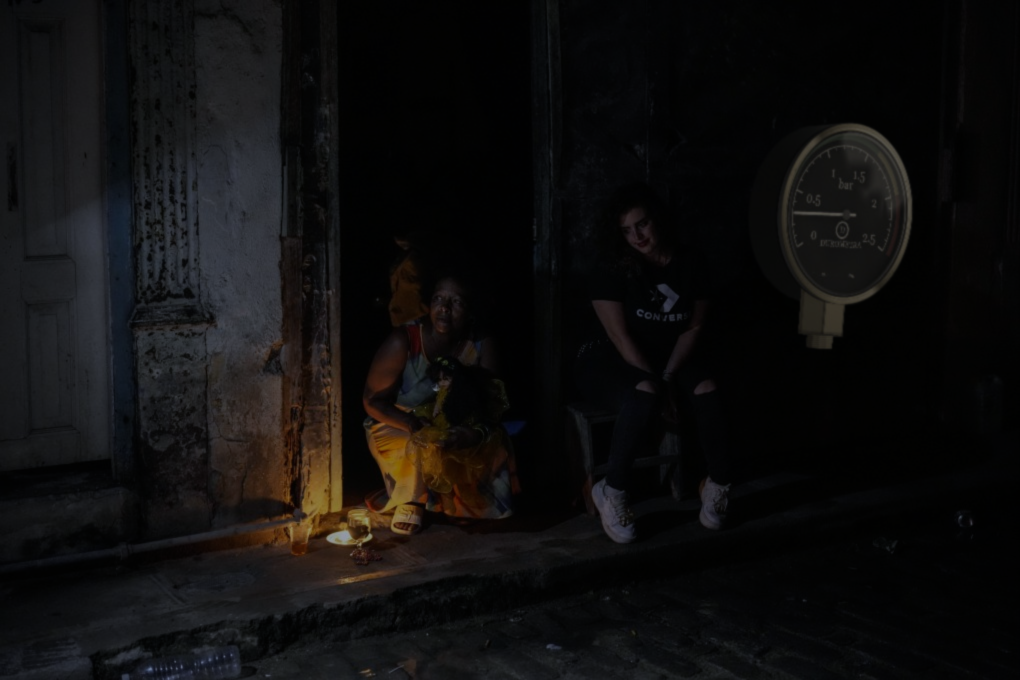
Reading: 0.3 bar
